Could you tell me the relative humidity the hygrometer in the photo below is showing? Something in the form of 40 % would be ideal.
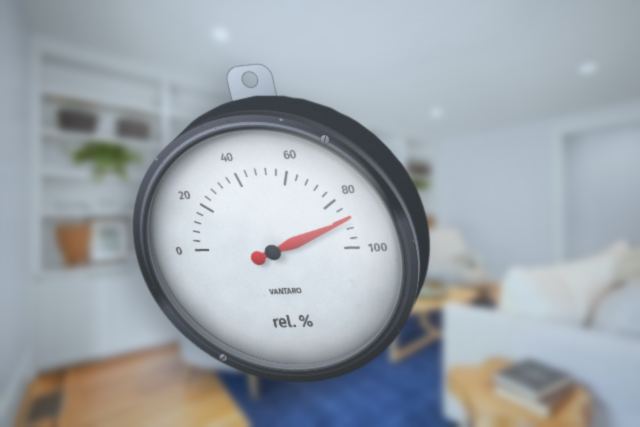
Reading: 88 %
